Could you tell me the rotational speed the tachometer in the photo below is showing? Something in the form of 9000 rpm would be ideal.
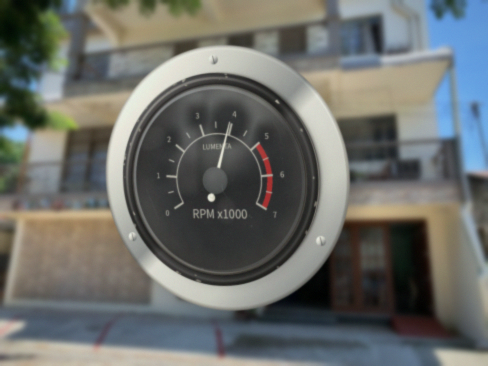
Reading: 4000 rpm
